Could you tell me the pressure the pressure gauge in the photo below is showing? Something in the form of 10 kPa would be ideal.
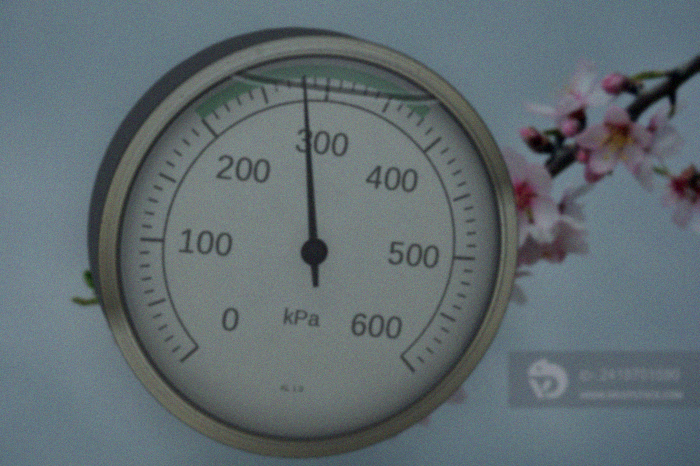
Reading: 280 kPa
